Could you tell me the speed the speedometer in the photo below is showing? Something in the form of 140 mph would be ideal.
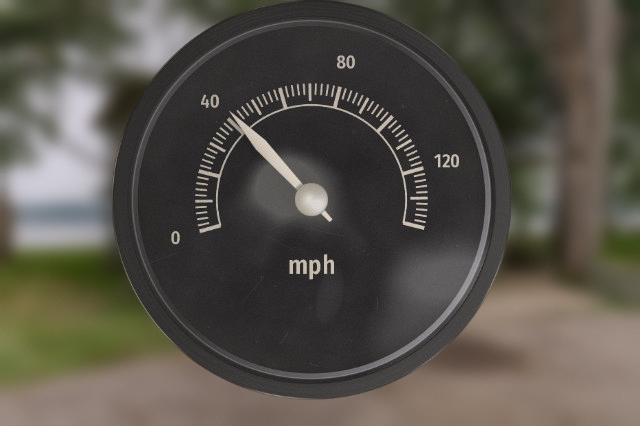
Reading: 42 mph
